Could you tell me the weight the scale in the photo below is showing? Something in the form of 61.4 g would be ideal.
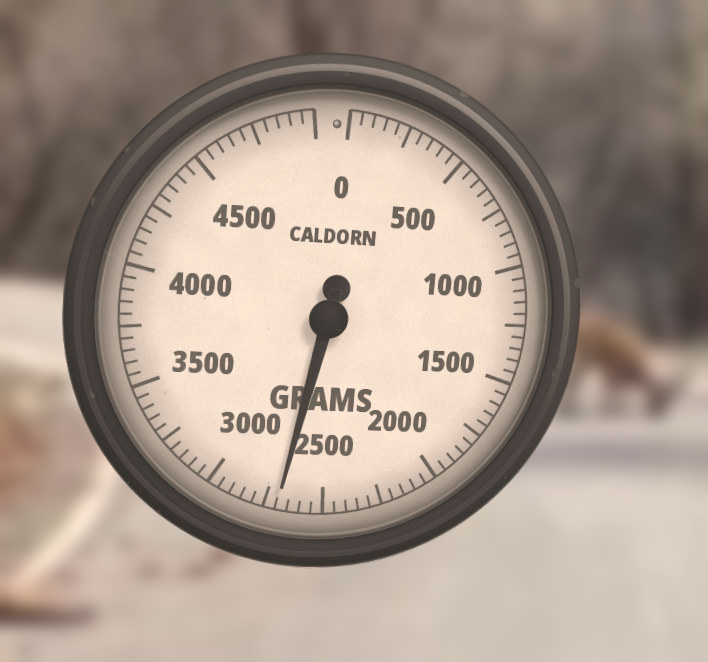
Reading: 2700 g
